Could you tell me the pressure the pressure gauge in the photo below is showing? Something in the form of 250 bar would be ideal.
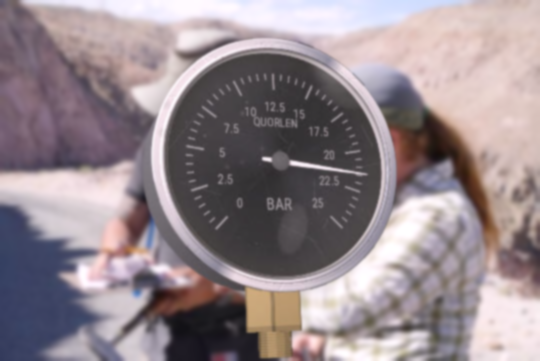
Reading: 21.5 bar
